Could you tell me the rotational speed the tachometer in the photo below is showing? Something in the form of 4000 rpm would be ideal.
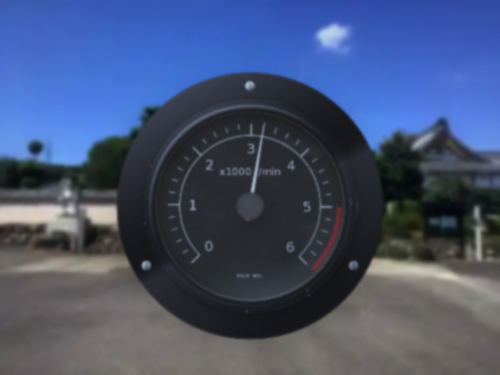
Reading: 3200 rpm
